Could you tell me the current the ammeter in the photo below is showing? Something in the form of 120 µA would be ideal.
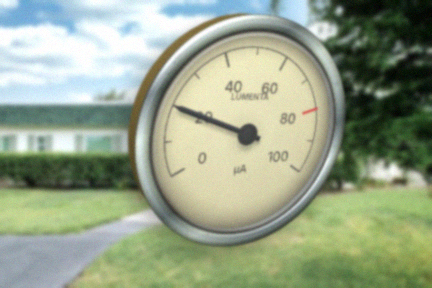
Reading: 20 µA
